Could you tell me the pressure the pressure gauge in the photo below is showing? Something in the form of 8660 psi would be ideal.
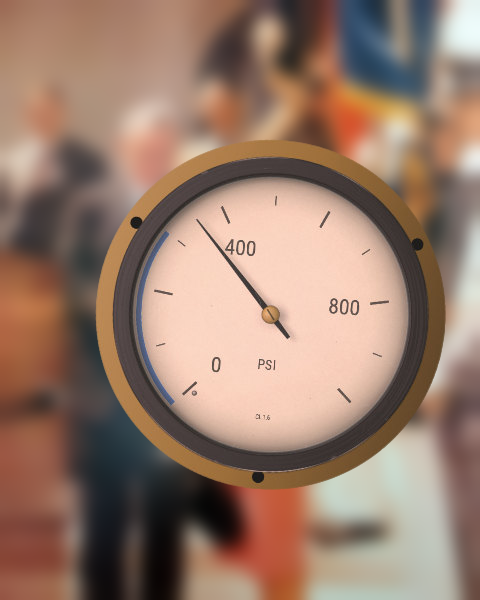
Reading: 350 psi
